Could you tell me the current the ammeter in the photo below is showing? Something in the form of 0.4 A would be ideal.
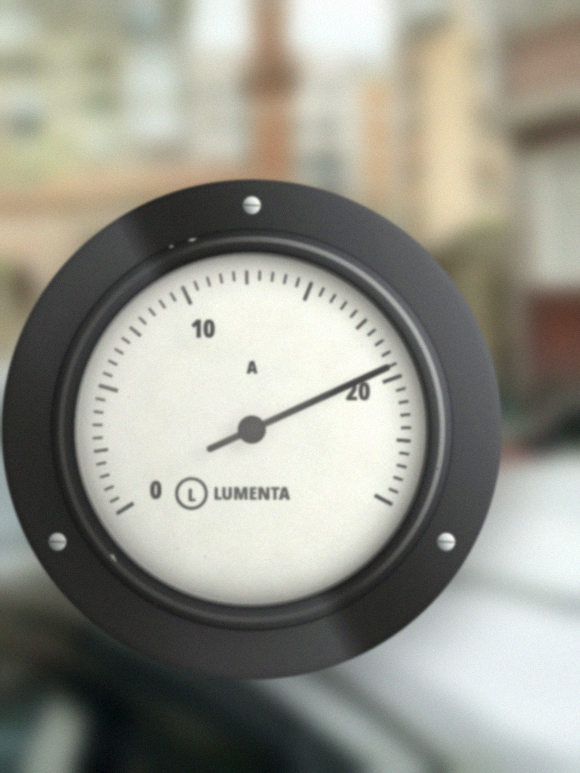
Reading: 19.5 A
